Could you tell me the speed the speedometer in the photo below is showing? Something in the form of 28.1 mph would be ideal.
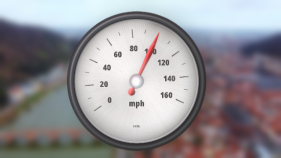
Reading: 100 mph
